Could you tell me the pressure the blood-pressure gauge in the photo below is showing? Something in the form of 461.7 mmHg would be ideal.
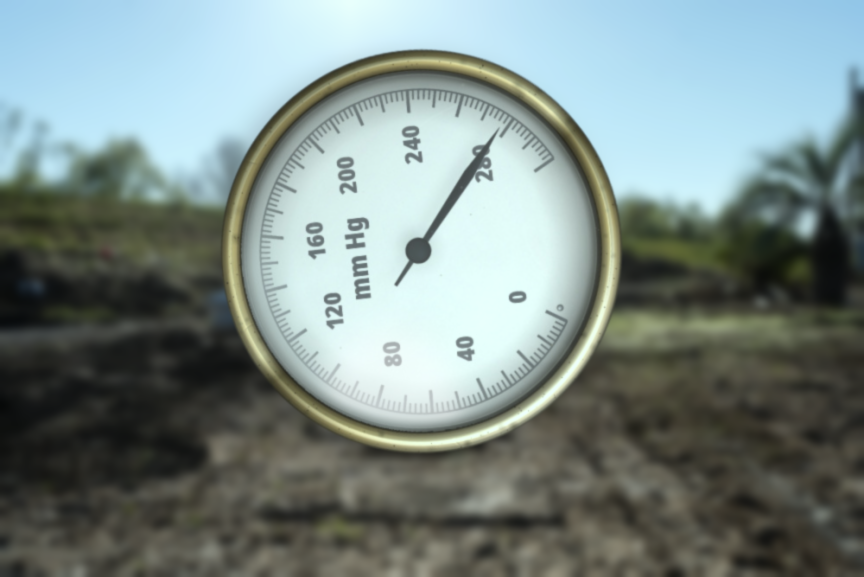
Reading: 278 mmHg
